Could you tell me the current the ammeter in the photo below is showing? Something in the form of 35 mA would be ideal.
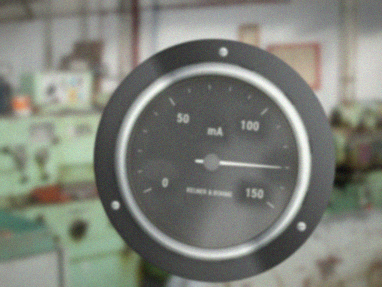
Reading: 130 mA
